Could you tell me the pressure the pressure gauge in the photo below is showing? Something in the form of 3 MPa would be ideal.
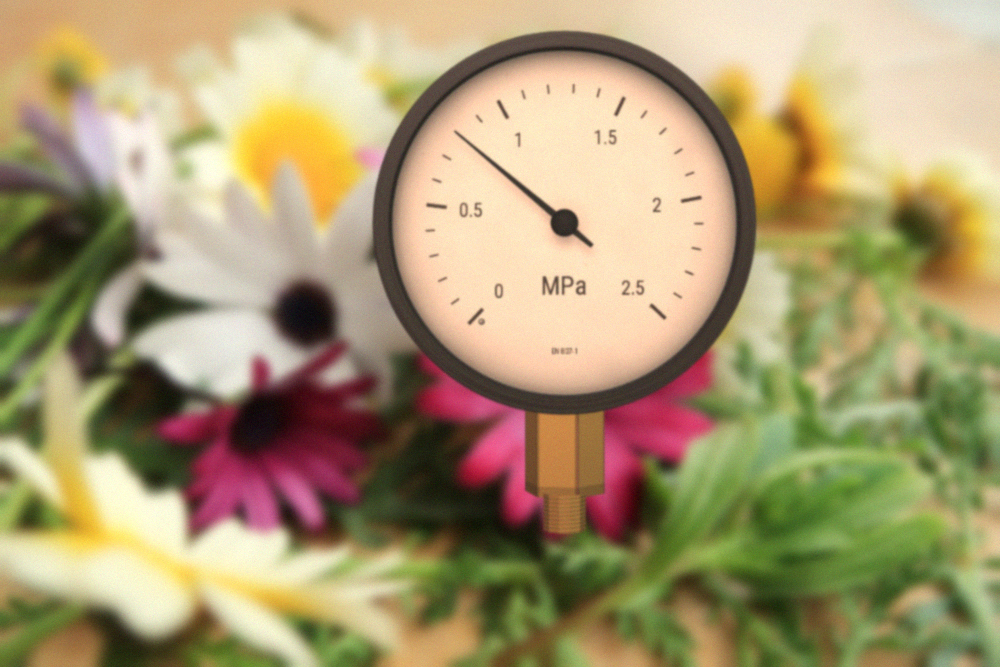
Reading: 0.8 MPa
